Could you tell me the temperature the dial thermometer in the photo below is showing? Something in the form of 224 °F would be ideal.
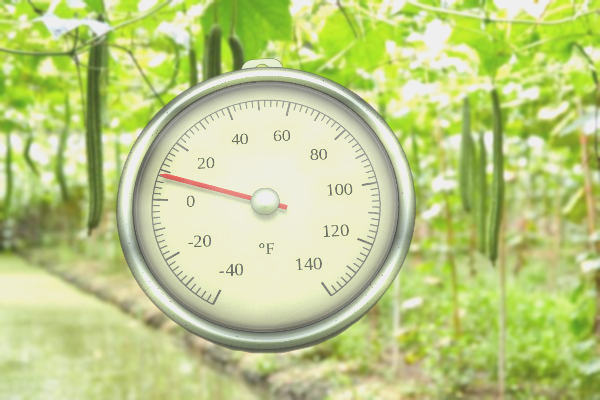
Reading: 8 °F
